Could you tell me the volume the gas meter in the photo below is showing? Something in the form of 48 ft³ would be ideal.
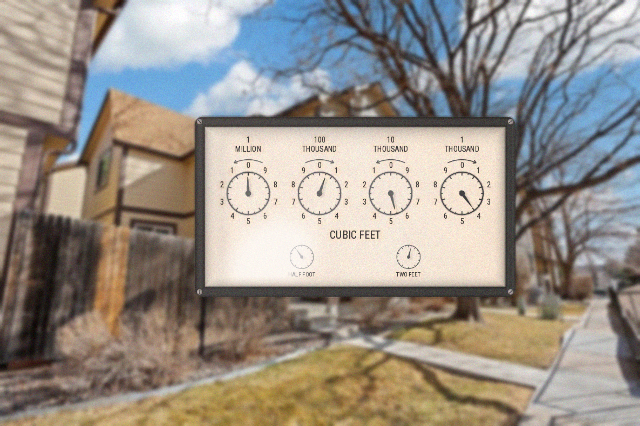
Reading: 5400 ft³
